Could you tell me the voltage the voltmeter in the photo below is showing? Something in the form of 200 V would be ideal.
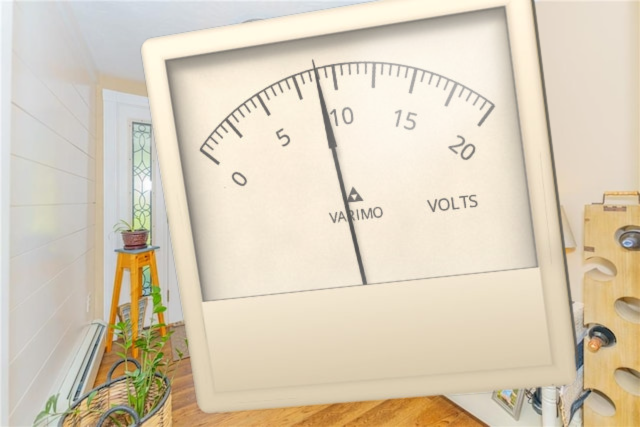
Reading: 9 V
